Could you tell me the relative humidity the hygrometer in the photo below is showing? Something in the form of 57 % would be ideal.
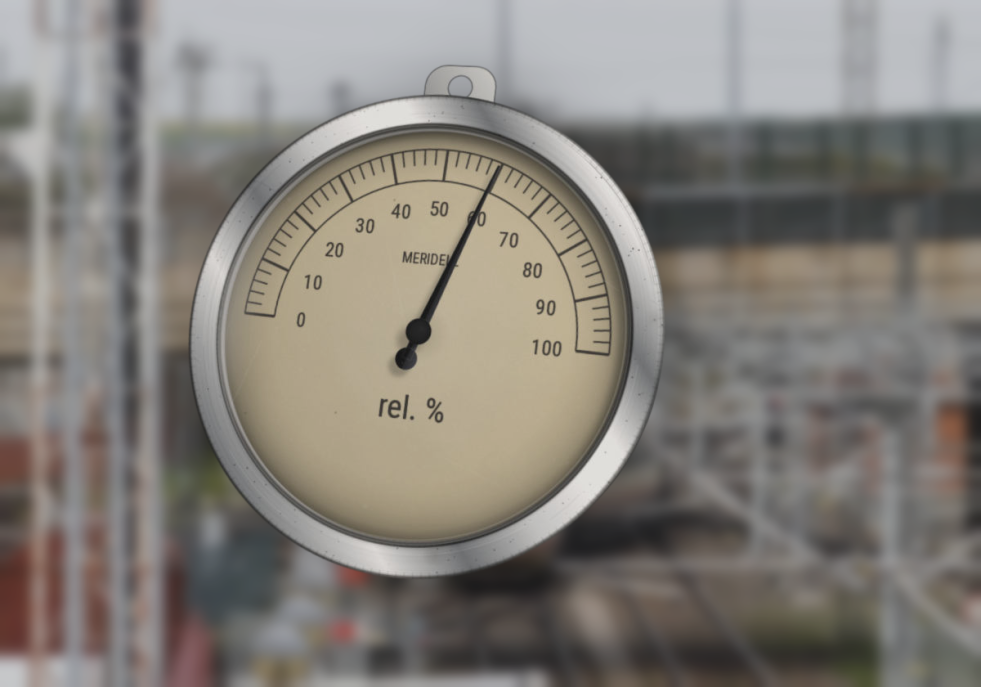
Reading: 60 %
